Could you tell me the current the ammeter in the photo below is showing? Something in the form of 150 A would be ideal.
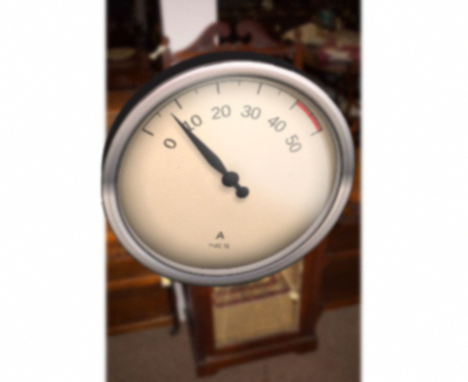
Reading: 7.5 A
